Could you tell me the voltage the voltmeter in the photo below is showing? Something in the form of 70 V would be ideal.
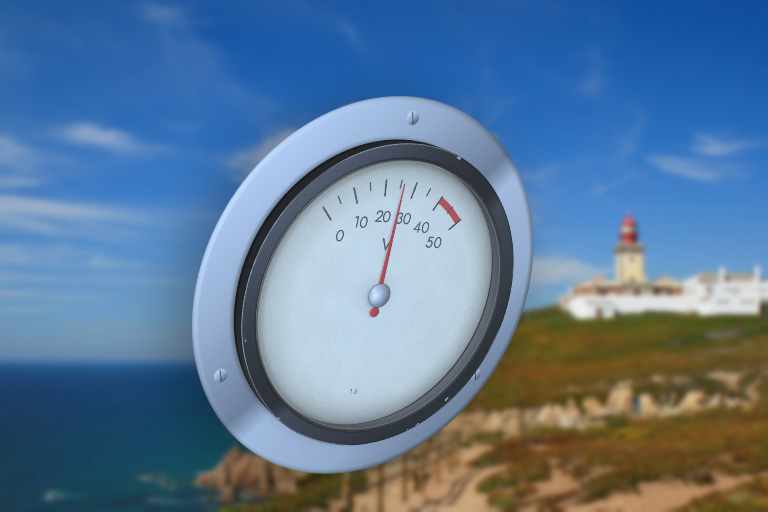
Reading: 25 V
